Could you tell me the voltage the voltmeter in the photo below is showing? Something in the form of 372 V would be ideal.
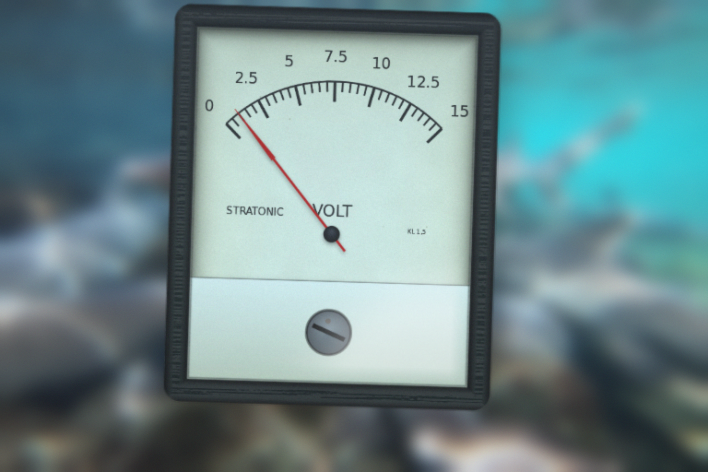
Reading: 1 V
